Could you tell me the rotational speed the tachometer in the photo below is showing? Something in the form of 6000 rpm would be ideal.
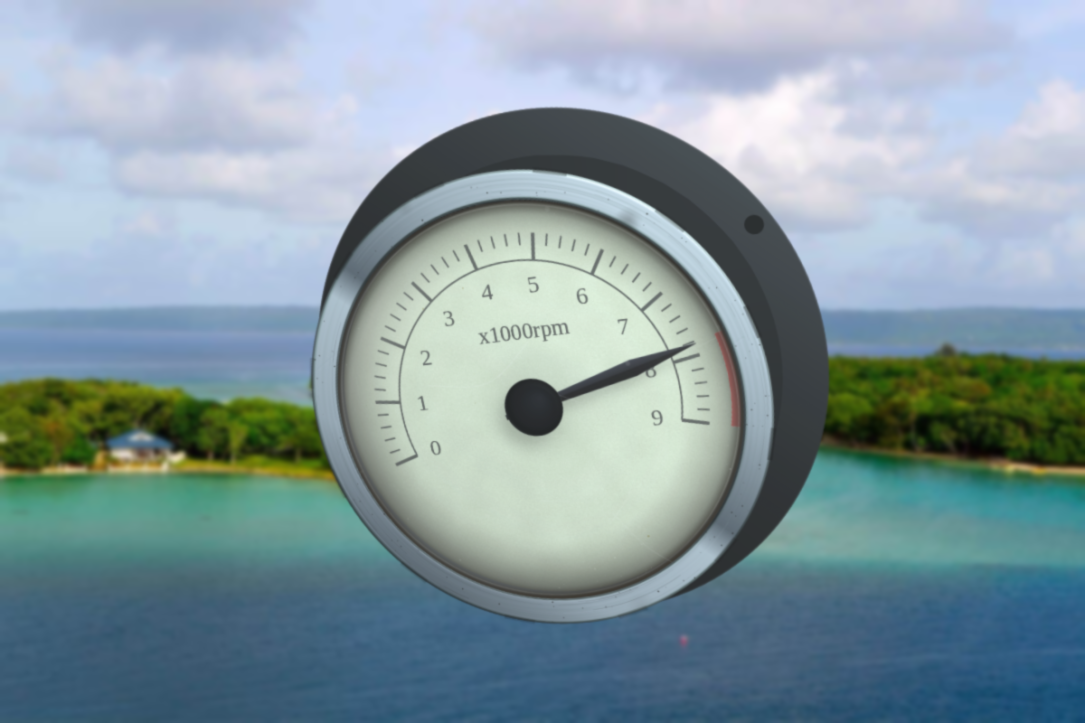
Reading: 7800 rpm
